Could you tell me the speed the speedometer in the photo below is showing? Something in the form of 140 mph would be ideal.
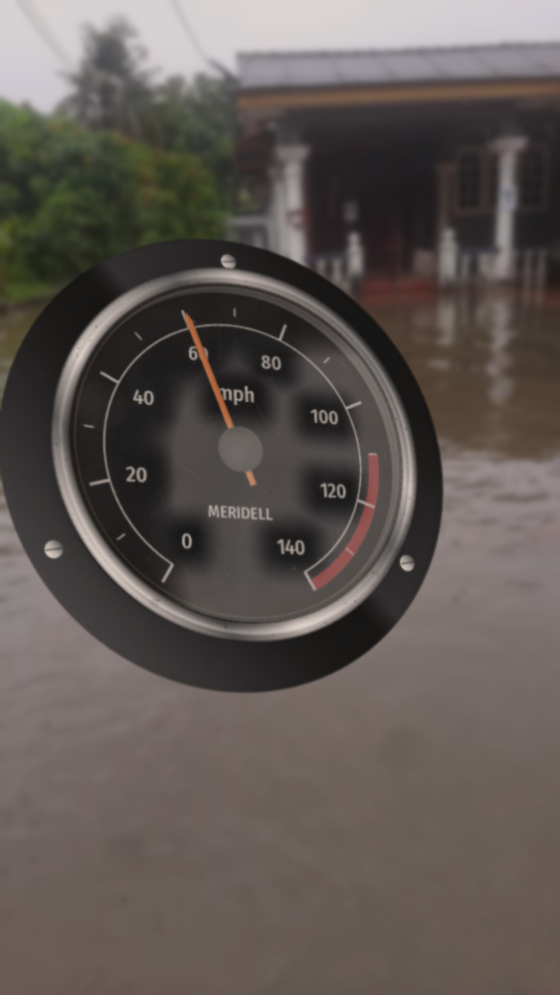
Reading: 60 mph
